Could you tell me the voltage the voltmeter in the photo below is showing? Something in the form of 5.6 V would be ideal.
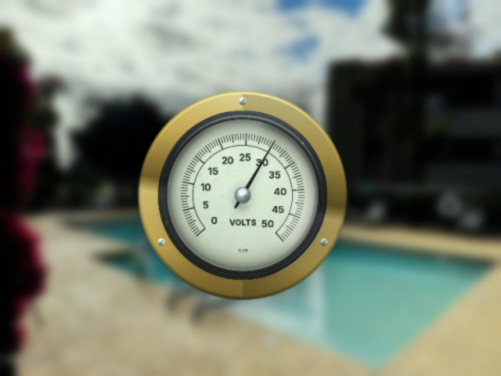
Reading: 30 V
